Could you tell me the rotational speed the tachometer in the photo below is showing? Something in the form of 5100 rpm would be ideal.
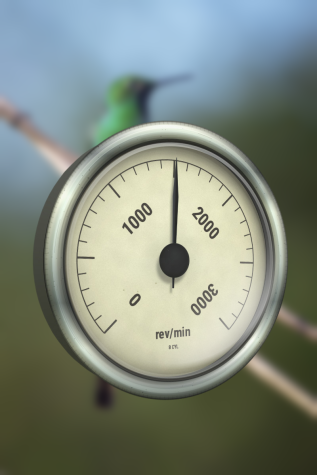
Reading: 1500 rpm
